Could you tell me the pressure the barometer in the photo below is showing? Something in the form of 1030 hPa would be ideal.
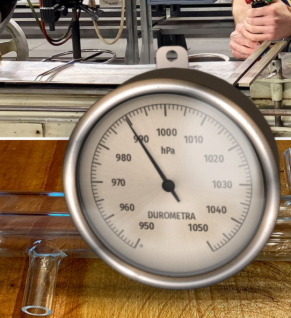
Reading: 990 hPa
